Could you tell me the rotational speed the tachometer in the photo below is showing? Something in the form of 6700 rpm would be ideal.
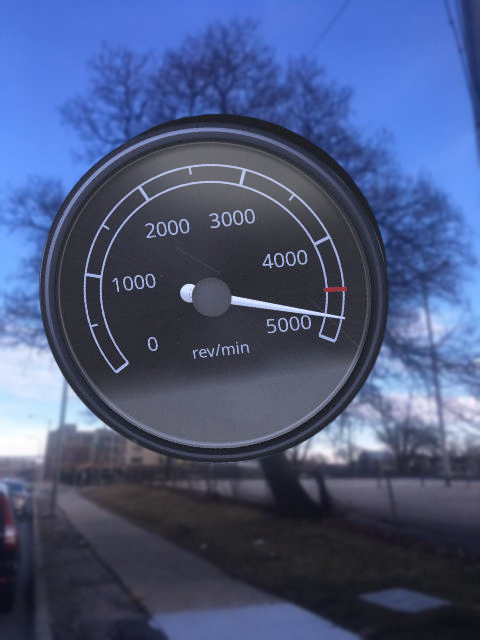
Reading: 4750 rpm
